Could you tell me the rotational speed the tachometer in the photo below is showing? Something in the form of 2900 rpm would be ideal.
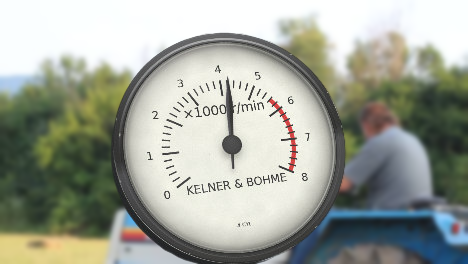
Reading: 4200 rpm
